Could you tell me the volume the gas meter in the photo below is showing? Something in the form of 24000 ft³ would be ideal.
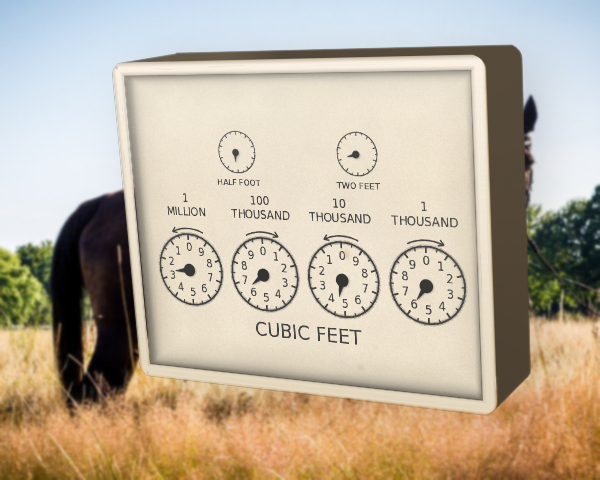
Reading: 264600 ft³
